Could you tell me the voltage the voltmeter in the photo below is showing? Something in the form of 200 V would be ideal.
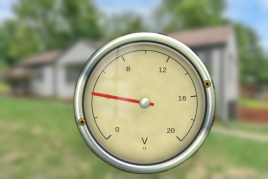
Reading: 4 V
